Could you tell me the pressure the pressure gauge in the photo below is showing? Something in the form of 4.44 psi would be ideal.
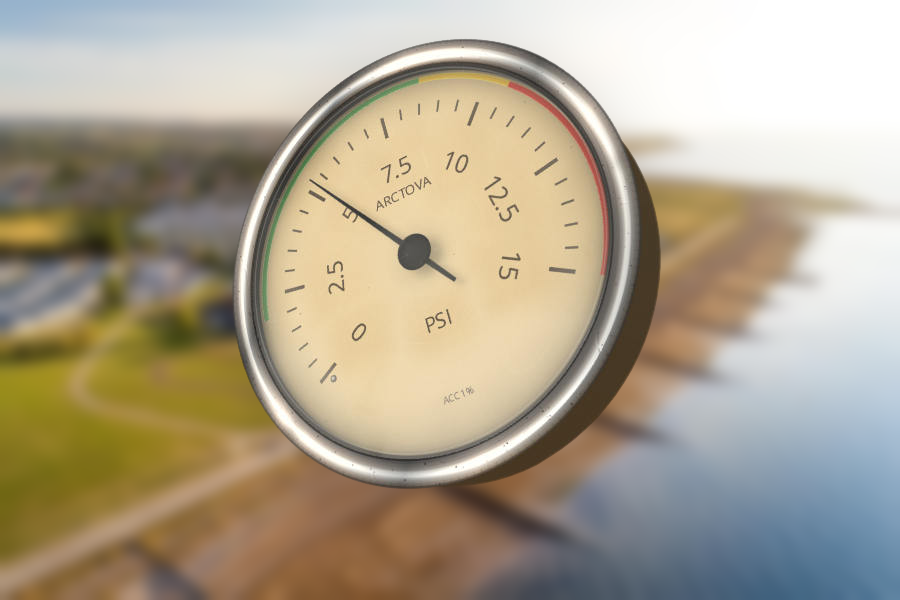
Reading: 5.25 psi
